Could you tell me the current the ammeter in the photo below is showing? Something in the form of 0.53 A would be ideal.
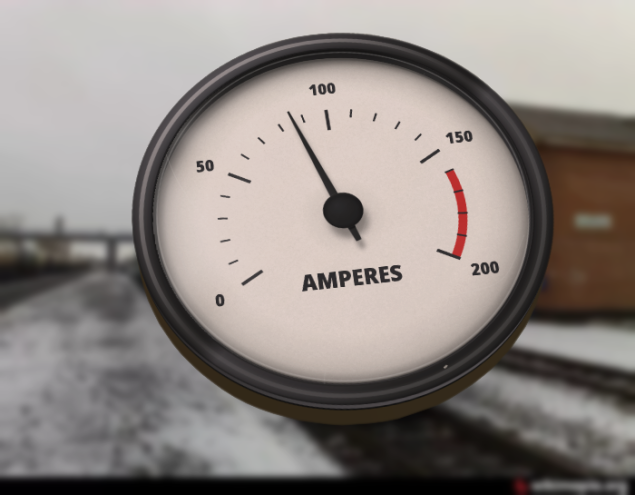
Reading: 85 A
